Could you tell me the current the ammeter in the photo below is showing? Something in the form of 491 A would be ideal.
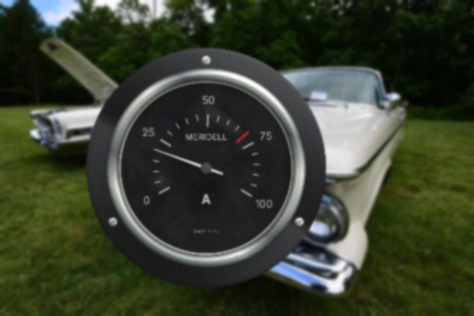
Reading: 20 A
